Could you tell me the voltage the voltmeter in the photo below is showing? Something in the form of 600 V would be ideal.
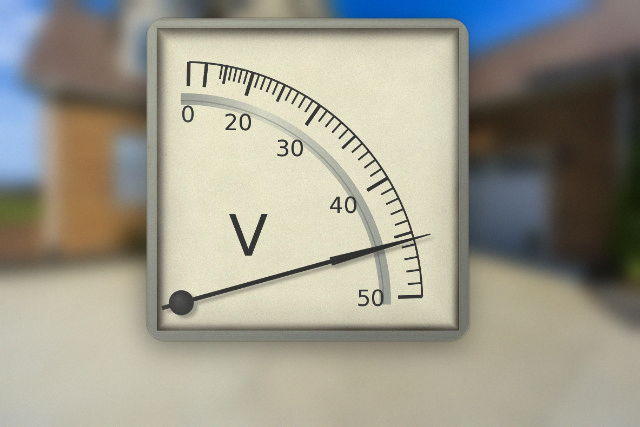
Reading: 45.5 V
